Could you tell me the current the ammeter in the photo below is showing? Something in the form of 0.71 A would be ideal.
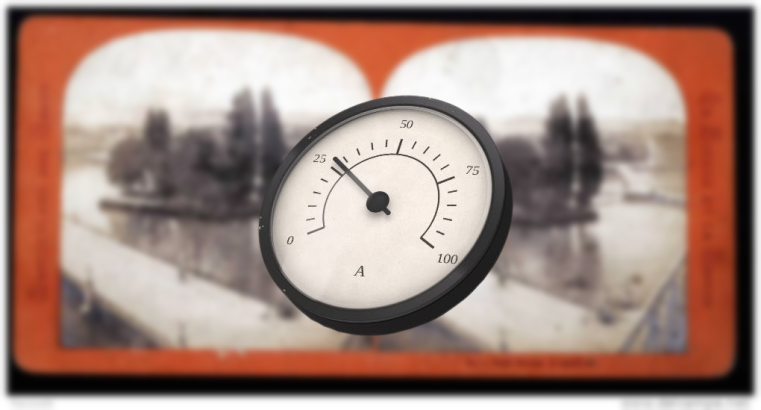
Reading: 27.5 A
